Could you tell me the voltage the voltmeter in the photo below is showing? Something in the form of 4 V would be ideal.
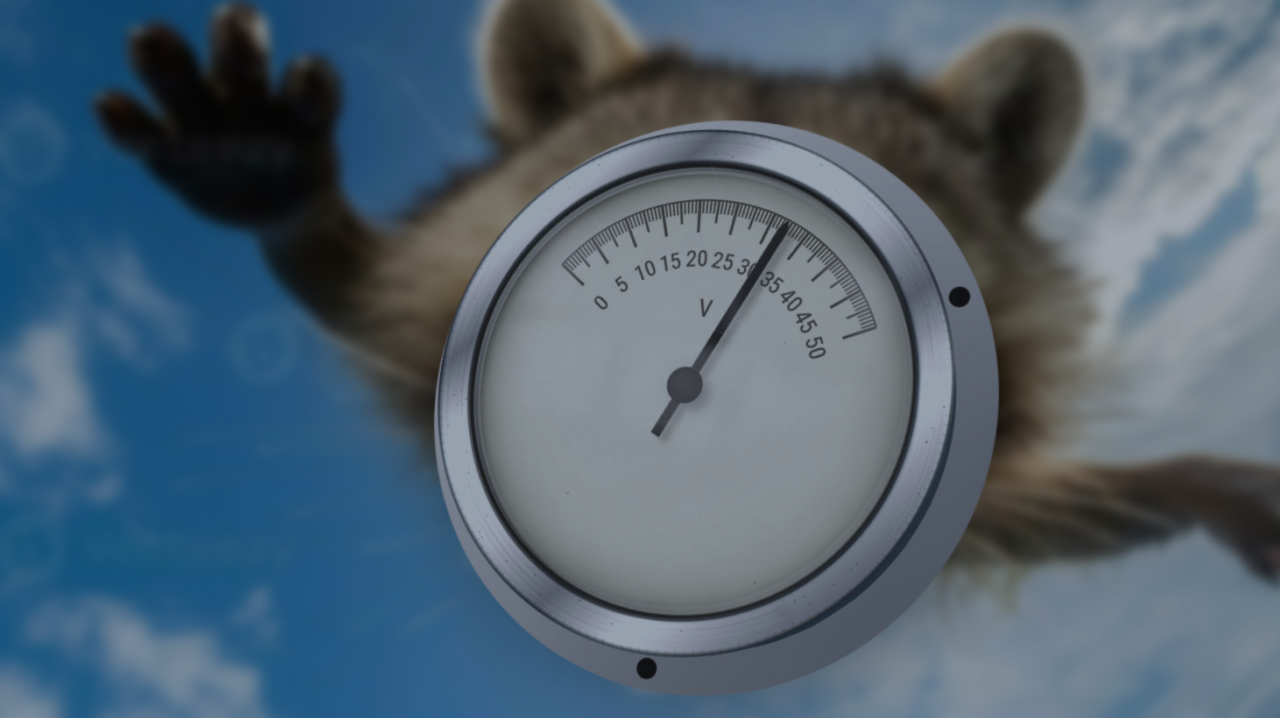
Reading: 32.5 V
